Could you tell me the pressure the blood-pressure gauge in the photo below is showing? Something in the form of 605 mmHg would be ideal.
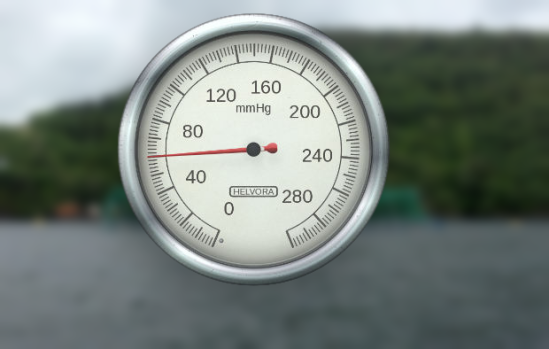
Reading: 60 mmHg
